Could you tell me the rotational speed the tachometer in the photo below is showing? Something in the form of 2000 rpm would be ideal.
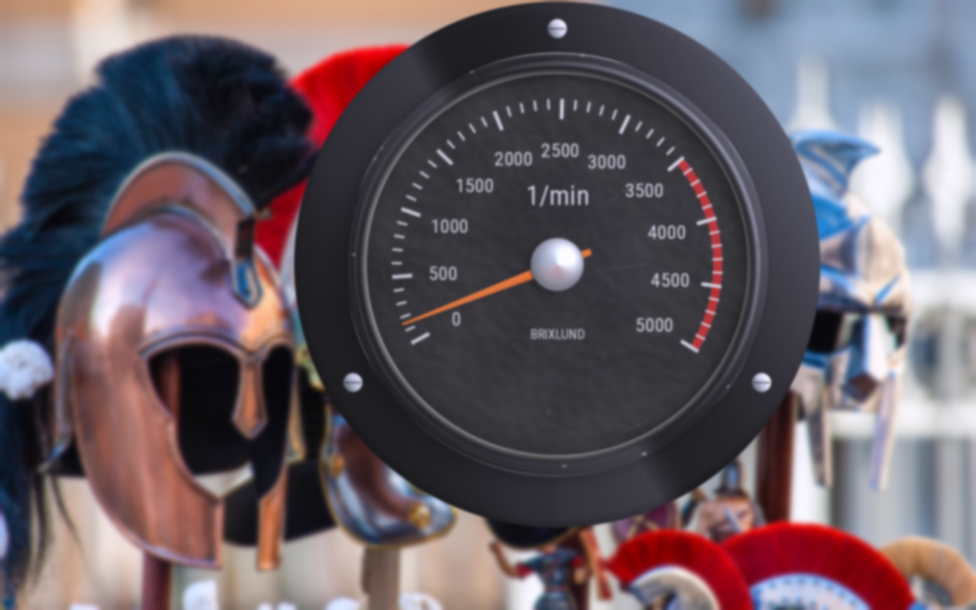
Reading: 150 rpm
